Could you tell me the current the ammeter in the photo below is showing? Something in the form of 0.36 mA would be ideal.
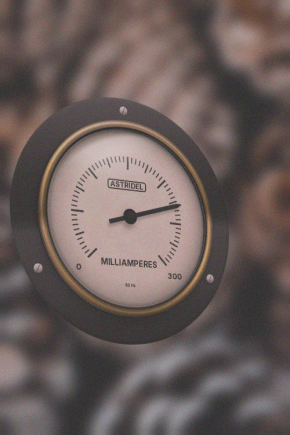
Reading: 230 mA
